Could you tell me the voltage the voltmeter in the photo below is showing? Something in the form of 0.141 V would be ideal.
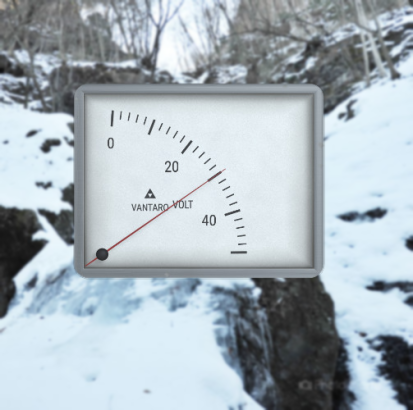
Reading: 30 V
